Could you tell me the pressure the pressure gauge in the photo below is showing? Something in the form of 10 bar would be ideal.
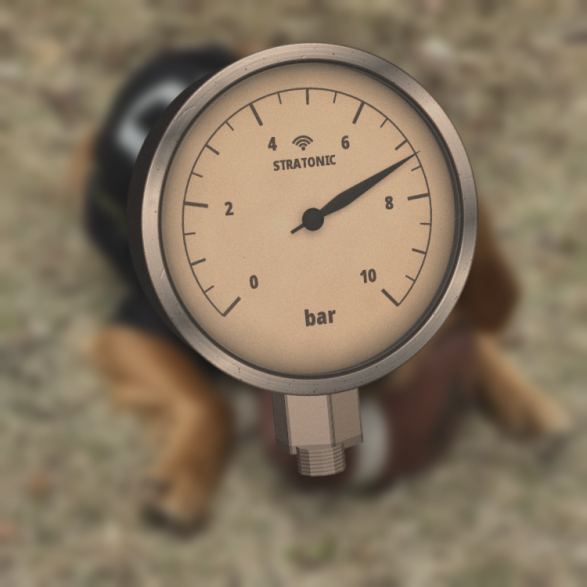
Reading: 7.25 bar
